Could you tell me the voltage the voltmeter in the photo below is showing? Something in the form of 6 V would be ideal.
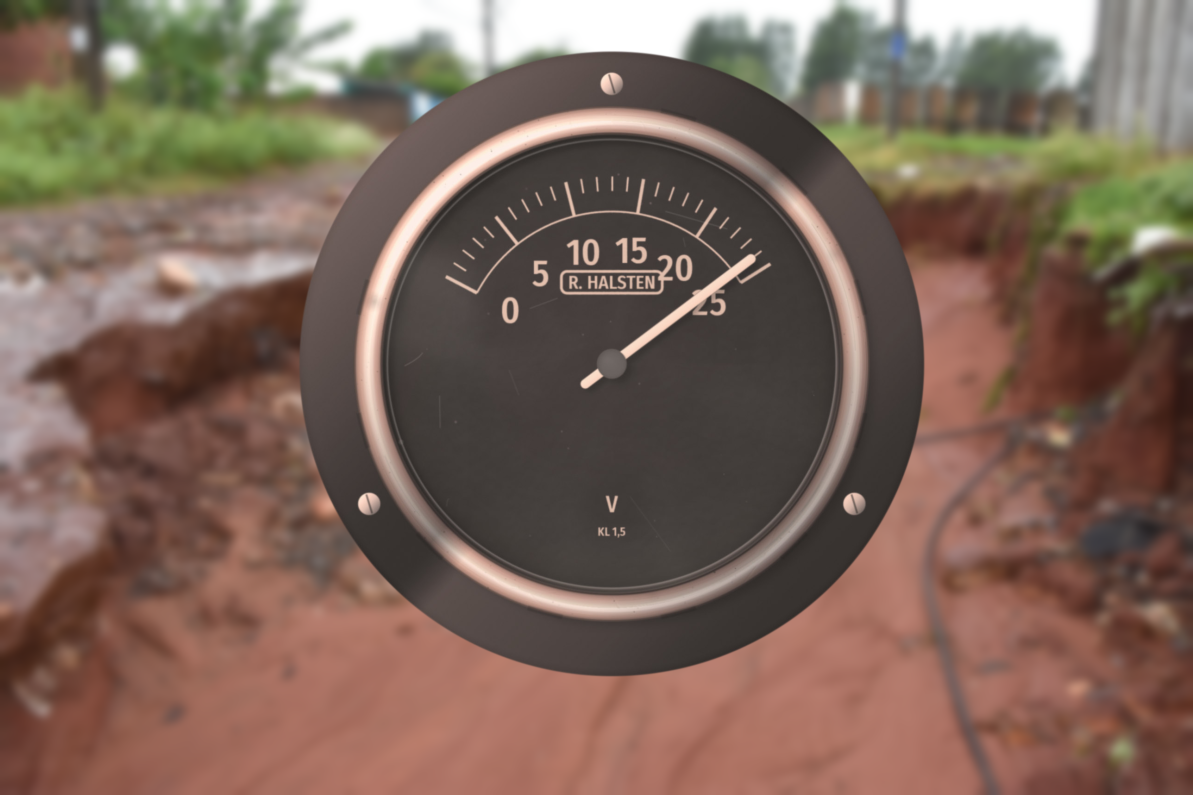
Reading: 24 V
